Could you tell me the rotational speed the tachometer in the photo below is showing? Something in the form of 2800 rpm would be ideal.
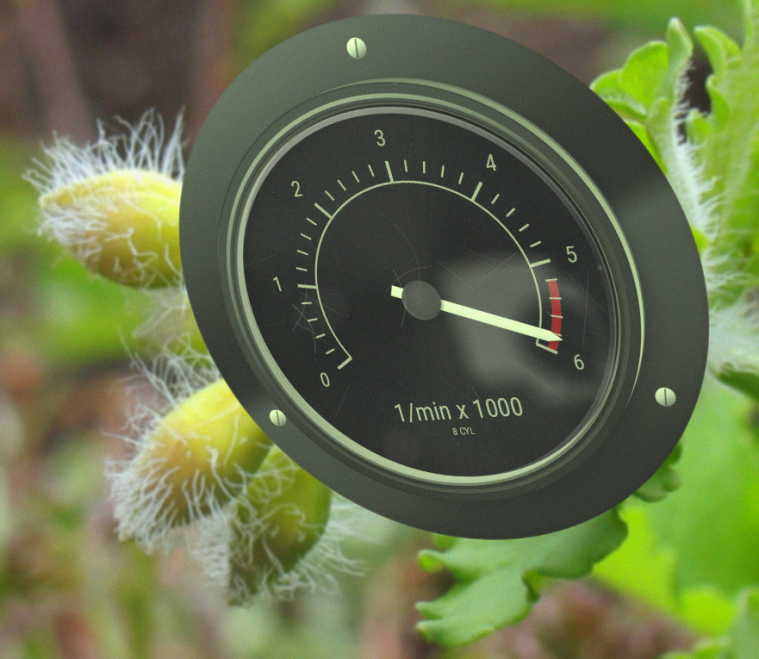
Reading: 5800 rpm
